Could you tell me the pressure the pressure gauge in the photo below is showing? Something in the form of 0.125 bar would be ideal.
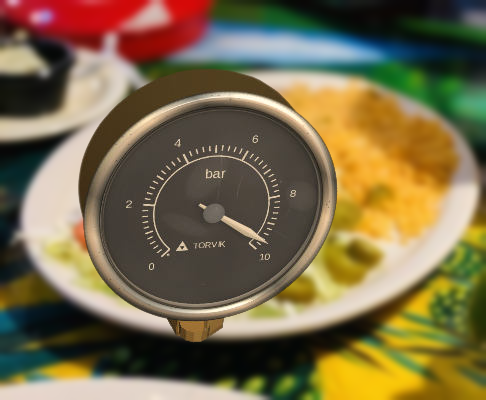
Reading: 9.6 bar
